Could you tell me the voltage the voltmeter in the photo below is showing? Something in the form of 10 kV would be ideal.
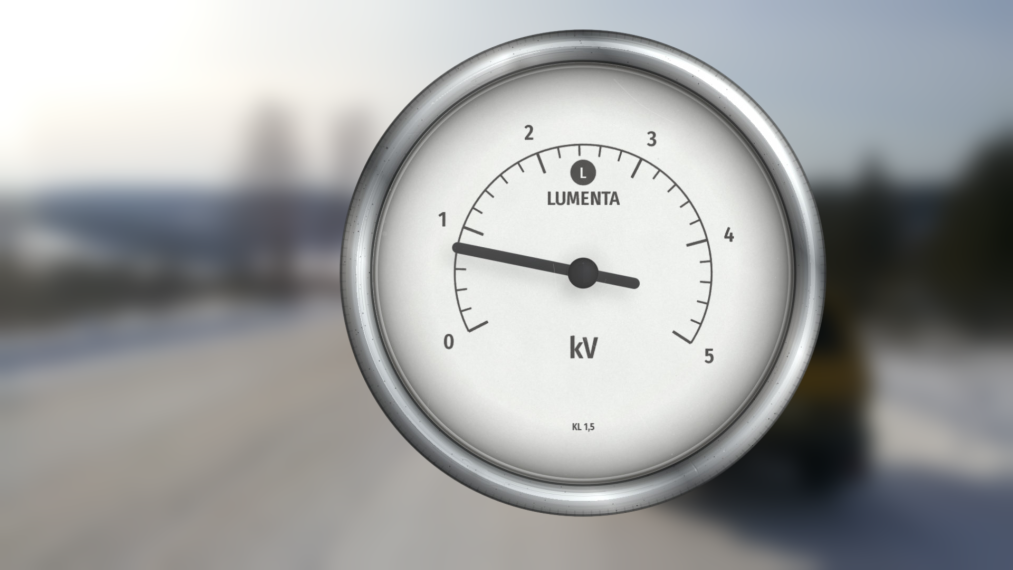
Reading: 0.8 kV
